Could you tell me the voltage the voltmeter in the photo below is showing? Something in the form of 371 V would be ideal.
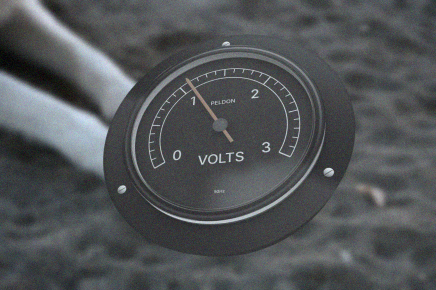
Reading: 1.1 V
